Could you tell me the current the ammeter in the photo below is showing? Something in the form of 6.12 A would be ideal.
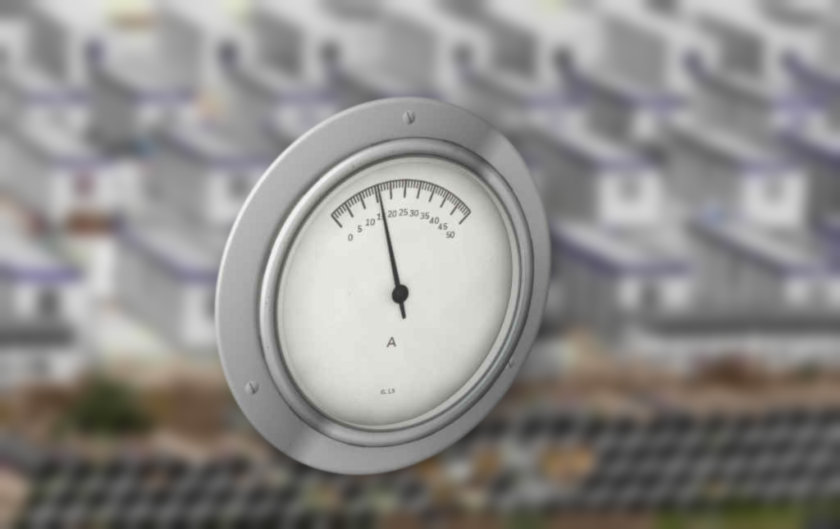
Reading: 15 A
